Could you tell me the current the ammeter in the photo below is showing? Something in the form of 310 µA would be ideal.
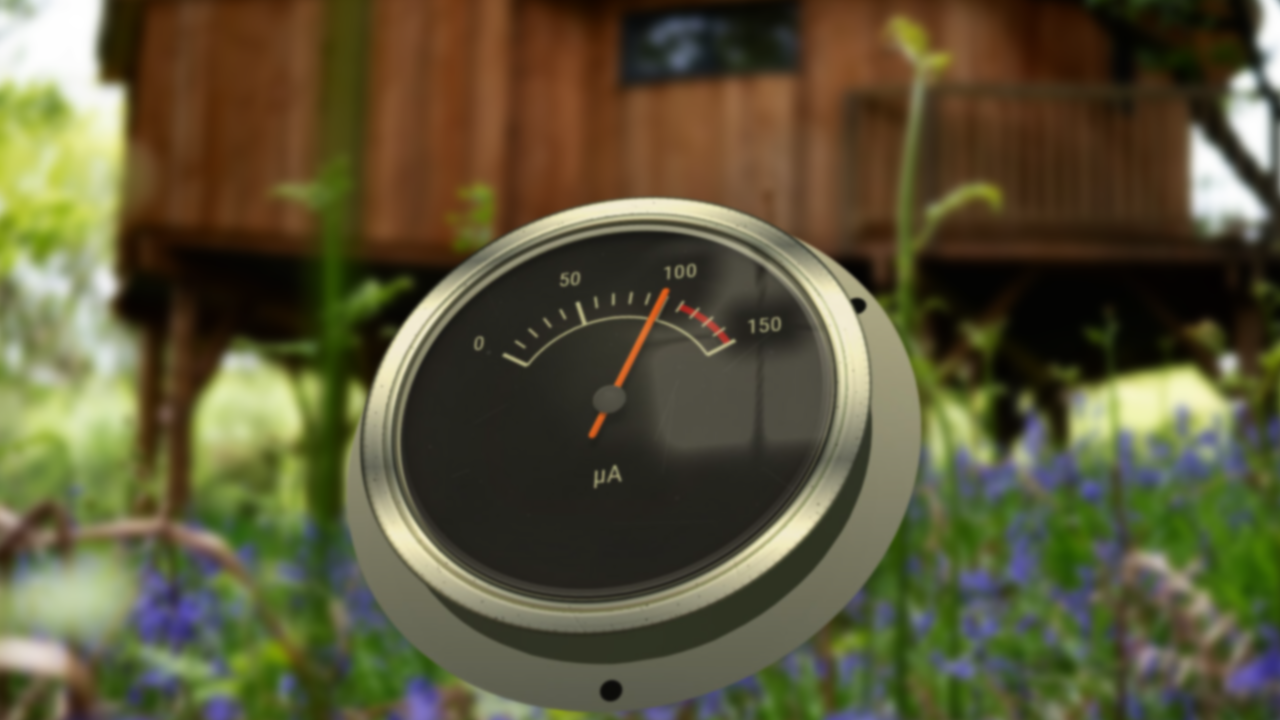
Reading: 100 µA
